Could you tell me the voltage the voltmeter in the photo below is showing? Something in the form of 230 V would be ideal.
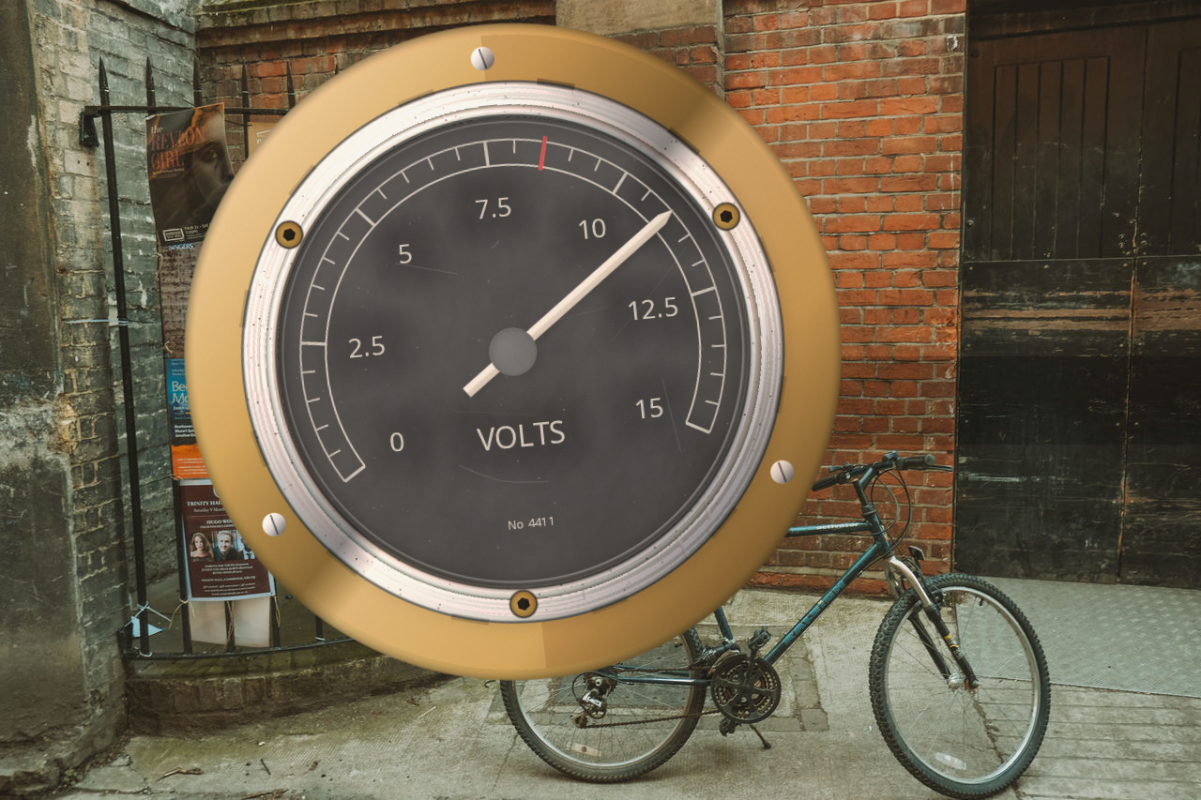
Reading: 11 V
